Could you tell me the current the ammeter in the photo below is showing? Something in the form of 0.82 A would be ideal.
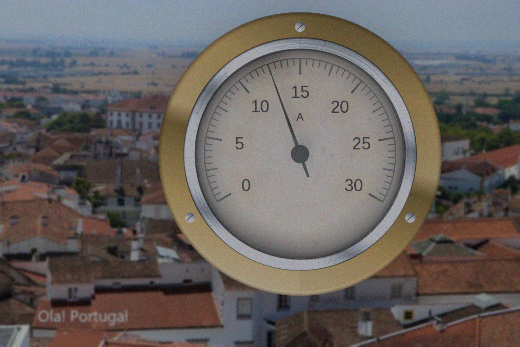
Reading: 12.5 A
